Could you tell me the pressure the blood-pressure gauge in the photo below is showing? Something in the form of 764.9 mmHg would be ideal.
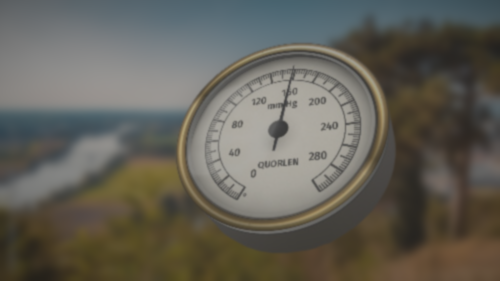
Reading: 160 mmHg
